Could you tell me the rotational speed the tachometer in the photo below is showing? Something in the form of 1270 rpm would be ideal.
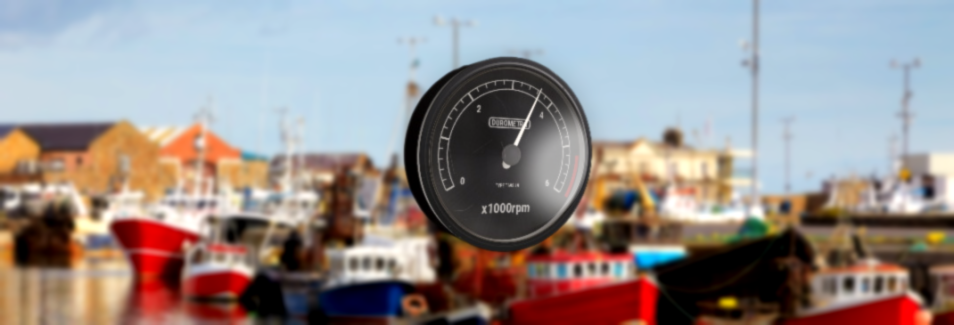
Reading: 3600 rpm
